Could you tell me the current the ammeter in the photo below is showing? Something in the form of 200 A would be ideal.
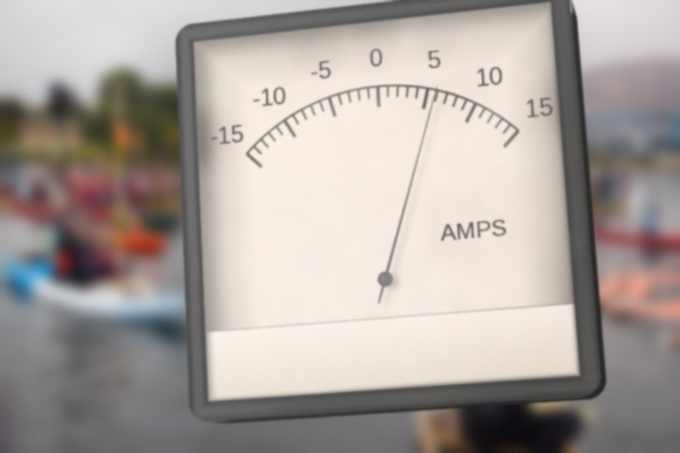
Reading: 6 A
